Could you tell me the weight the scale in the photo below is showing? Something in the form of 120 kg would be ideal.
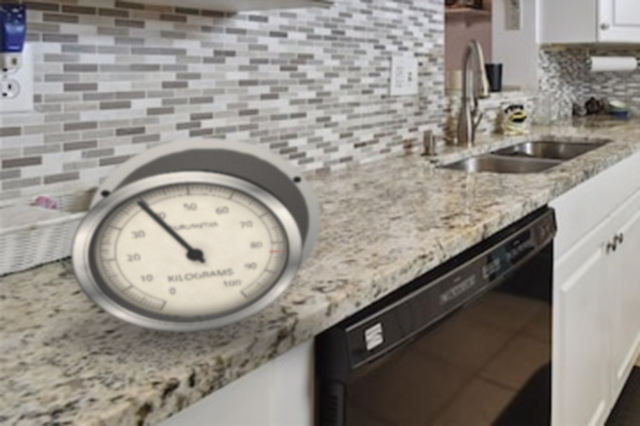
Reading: 40 kg
